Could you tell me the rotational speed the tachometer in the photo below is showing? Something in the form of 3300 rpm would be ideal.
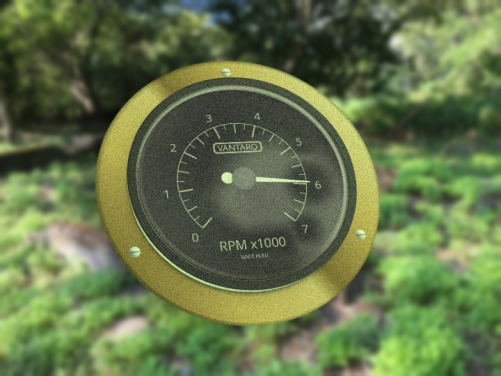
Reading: 6000 rpm
